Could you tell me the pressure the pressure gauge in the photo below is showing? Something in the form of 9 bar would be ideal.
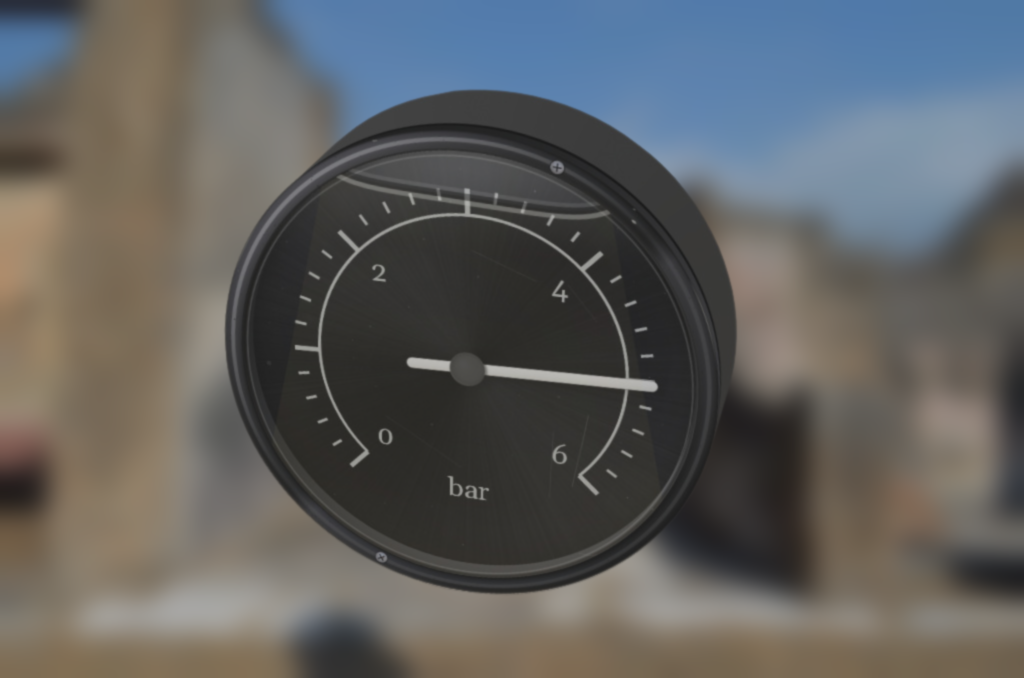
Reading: 5 bar
